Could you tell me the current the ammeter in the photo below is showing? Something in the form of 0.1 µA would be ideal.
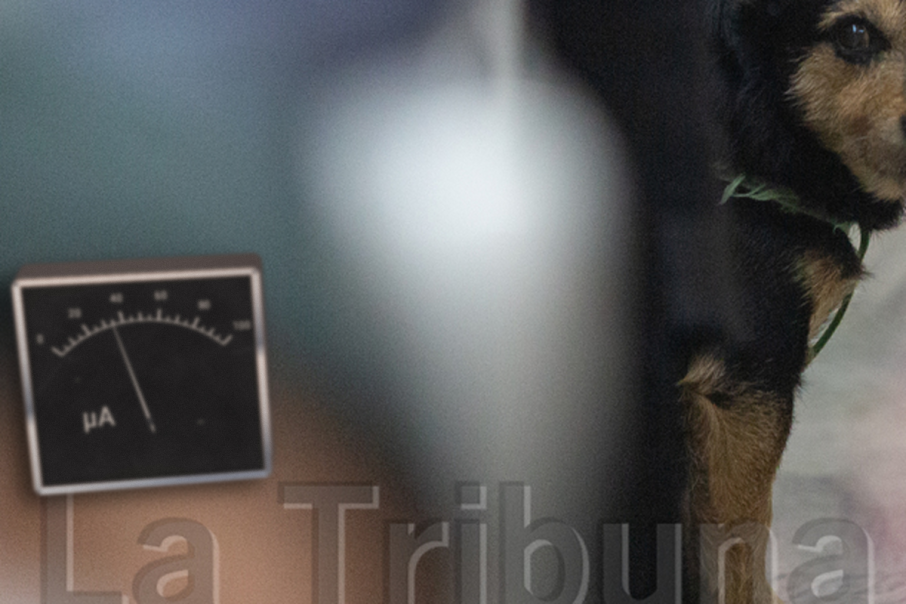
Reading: 35 µA
